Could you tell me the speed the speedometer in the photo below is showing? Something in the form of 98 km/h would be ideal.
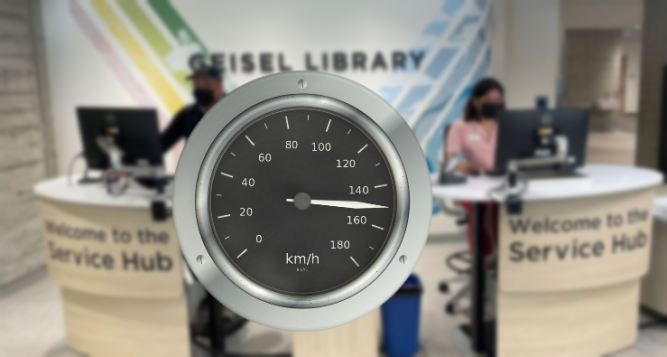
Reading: 150 km/h
